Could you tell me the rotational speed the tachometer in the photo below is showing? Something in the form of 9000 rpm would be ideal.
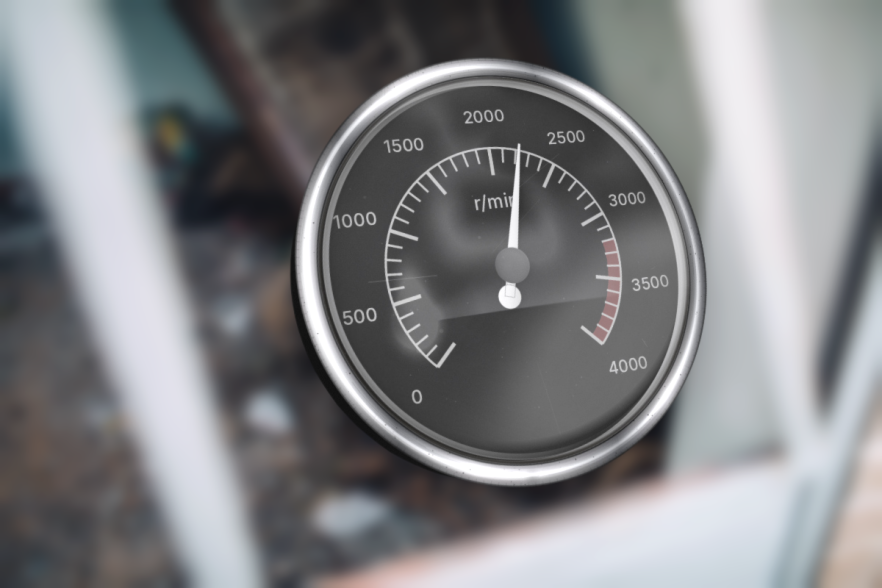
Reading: 2200 rpm
